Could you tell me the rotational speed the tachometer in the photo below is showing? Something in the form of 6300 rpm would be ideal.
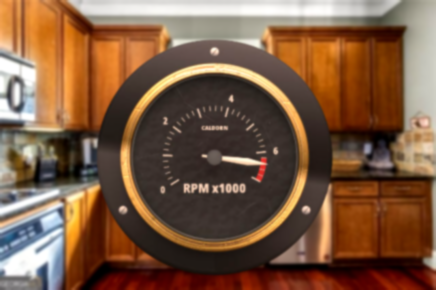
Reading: 6400 rpm
